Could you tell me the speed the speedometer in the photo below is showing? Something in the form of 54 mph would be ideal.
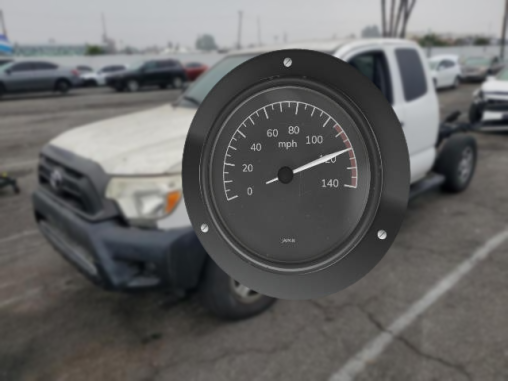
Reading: 120 mph
